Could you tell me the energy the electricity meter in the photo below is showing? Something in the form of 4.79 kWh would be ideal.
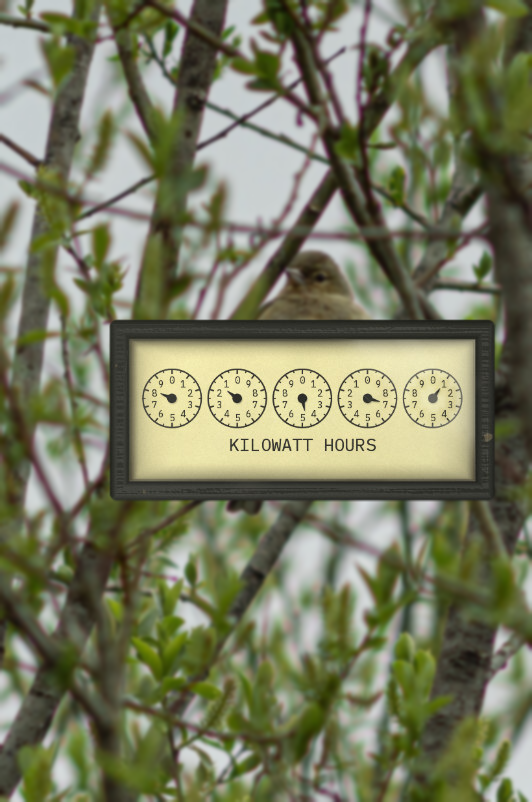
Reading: 81471 kWh
